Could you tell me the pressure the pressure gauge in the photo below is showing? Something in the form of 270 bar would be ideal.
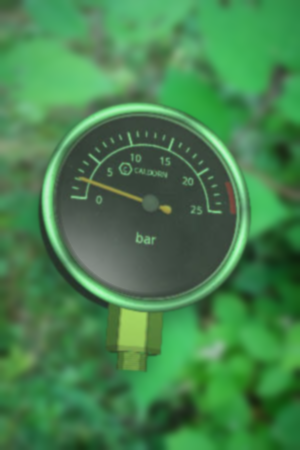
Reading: 2 bar
